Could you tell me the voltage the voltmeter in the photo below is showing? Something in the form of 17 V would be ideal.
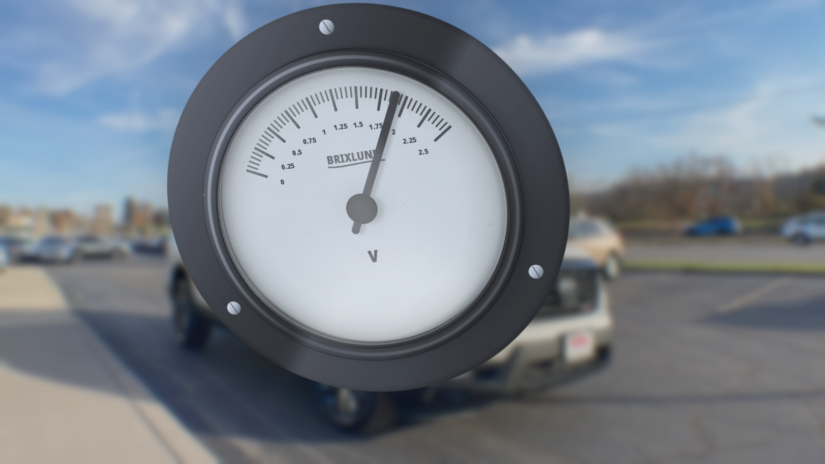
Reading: 1.9 V
